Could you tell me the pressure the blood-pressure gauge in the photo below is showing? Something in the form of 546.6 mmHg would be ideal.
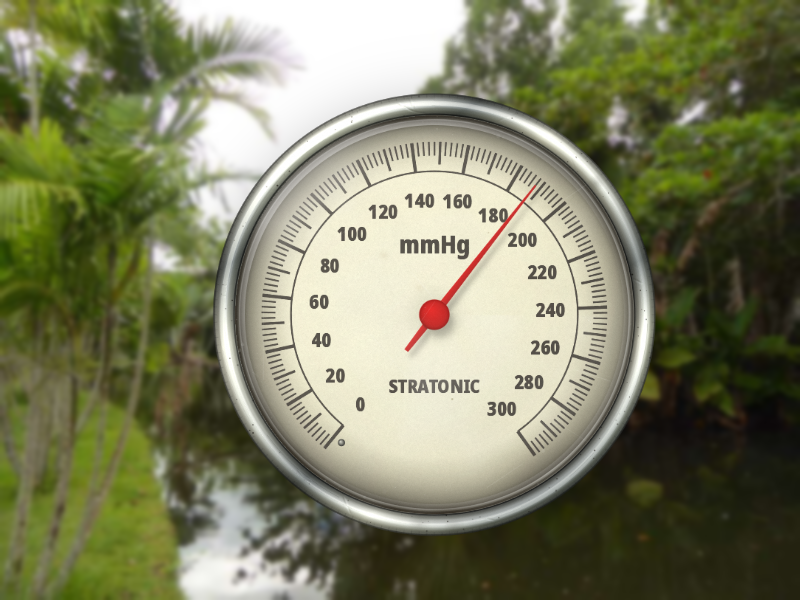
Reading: 188 mmHg
